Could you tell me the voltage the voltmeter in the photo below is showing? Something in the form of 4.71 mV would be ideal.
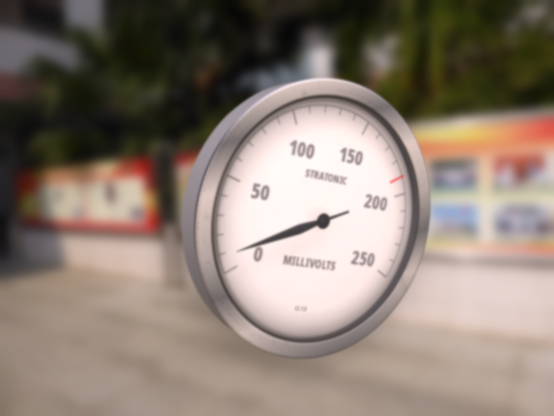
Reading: 10 mV
